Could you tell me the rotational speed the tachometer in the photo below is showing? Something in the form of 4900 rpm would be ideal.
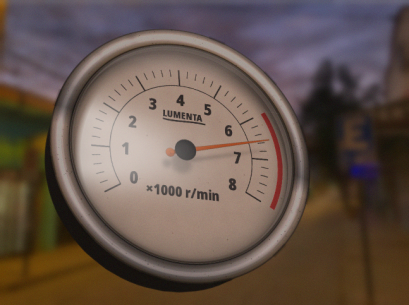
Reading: 6600 rpm
